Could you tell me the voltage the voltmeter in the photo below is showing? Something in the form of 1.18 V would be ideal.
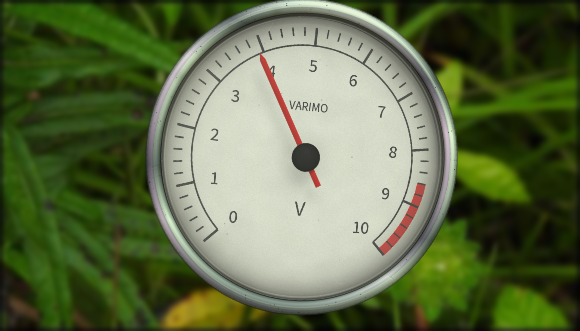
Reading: 3.9 V
